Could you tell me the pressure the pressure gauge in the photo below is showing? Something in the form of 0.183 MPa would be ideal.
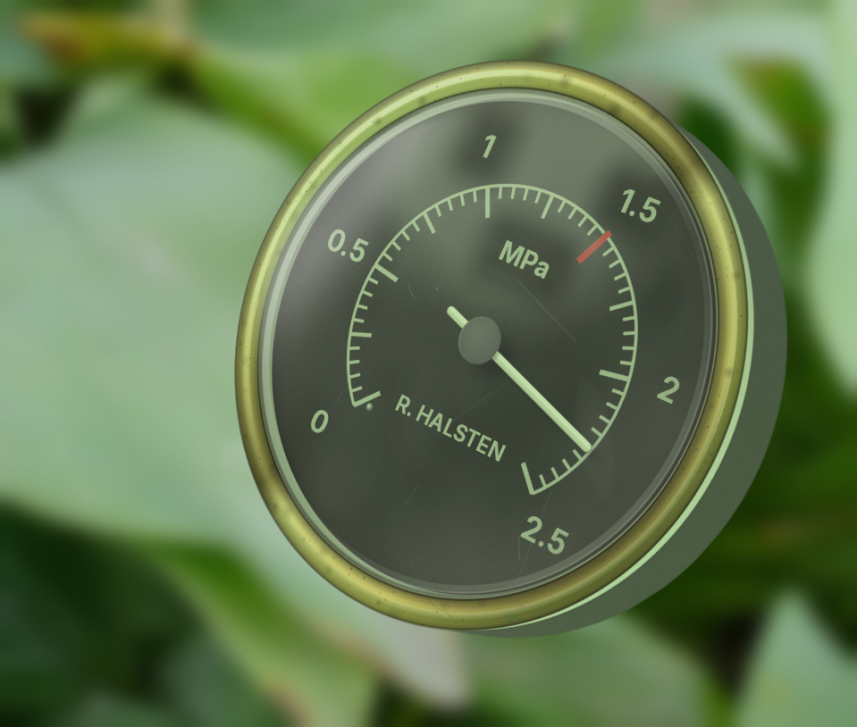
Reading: 2.25 MPa
